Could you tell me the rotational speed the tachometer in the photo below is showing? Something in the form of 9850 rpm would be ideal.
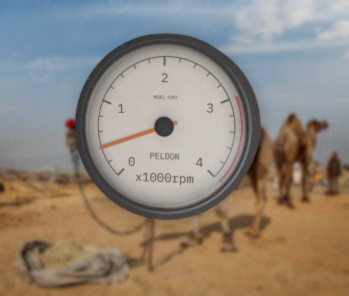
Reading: 400 rpm
